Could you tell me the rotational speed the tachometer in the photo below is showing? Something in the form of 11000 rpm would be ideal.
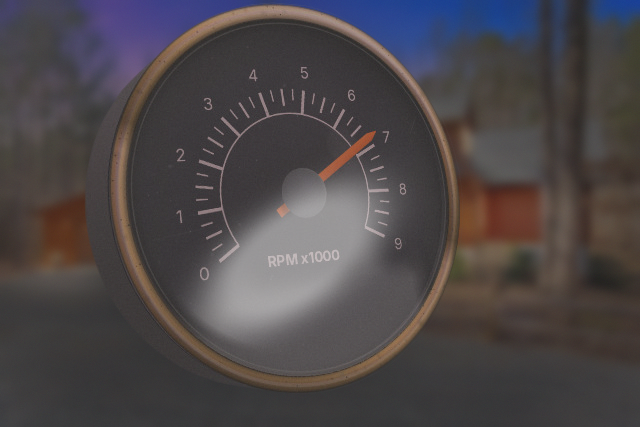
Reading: 6750 rpm
